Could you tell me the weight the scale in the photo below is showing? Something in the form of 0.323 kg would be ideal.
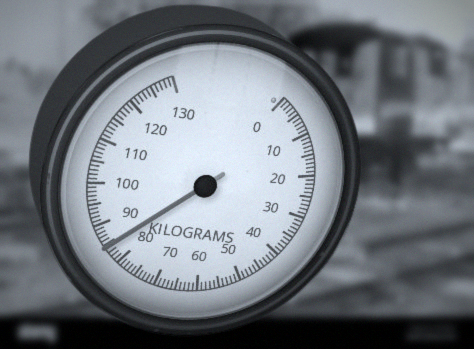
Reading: 85 kg
